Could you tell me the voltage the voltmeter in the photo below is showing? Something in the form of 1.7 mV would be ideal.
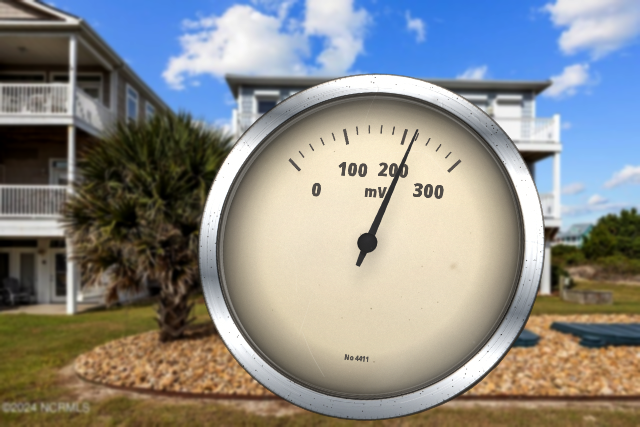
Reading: 220 mV
